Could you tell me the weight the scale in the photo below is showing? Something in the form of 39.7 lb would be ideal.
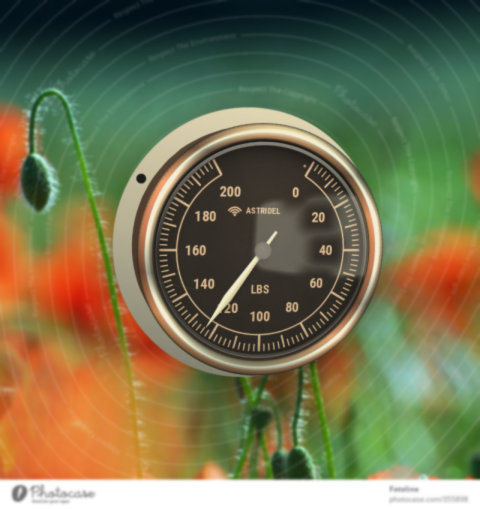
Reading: 124 lb
